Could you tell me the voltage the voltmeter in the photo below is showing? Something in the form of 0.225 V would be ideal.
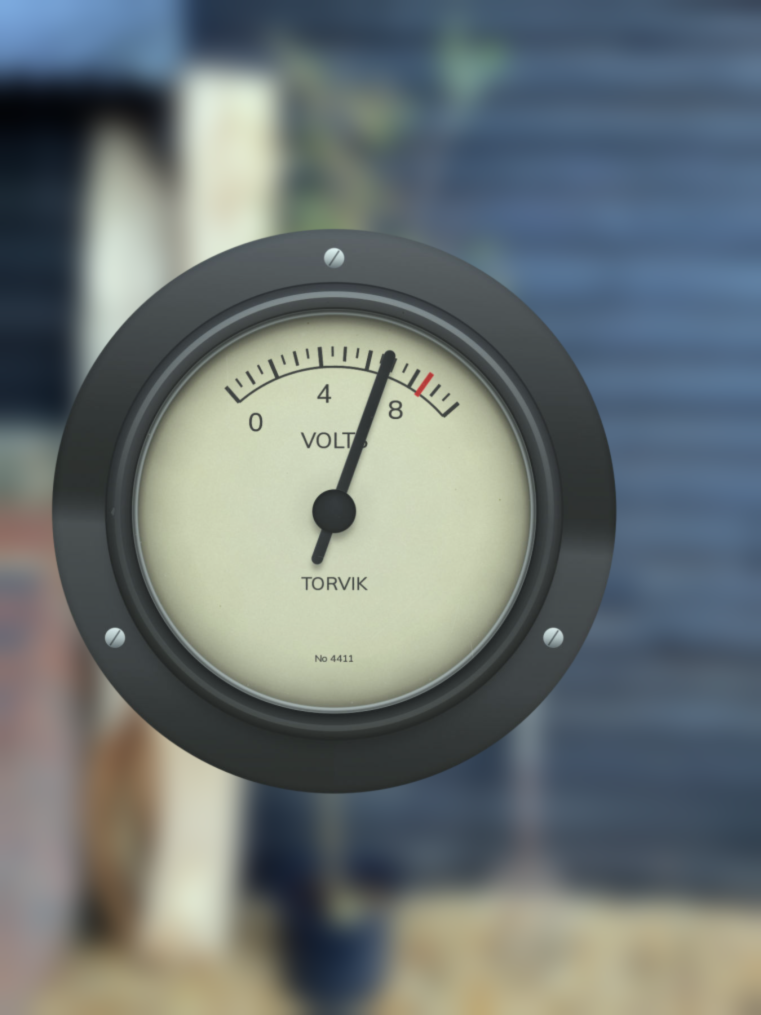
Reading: 6.75 V
